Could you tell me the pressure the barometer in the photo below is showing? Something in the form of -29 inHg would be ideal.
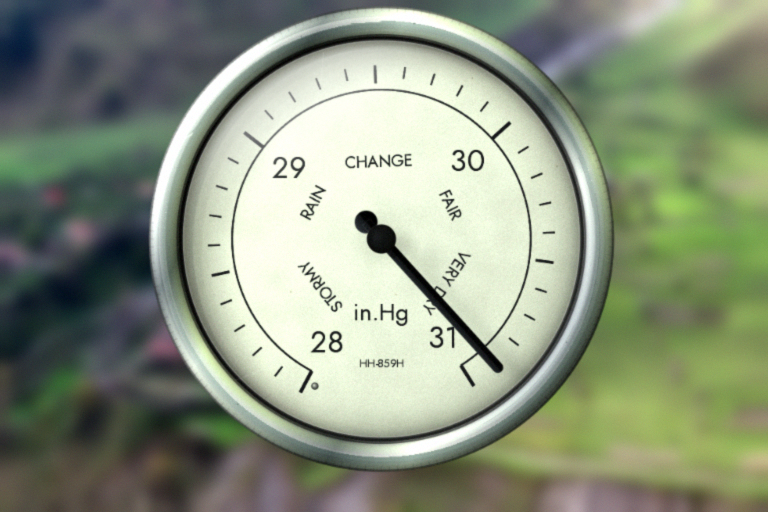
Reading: 30.9 inHg
